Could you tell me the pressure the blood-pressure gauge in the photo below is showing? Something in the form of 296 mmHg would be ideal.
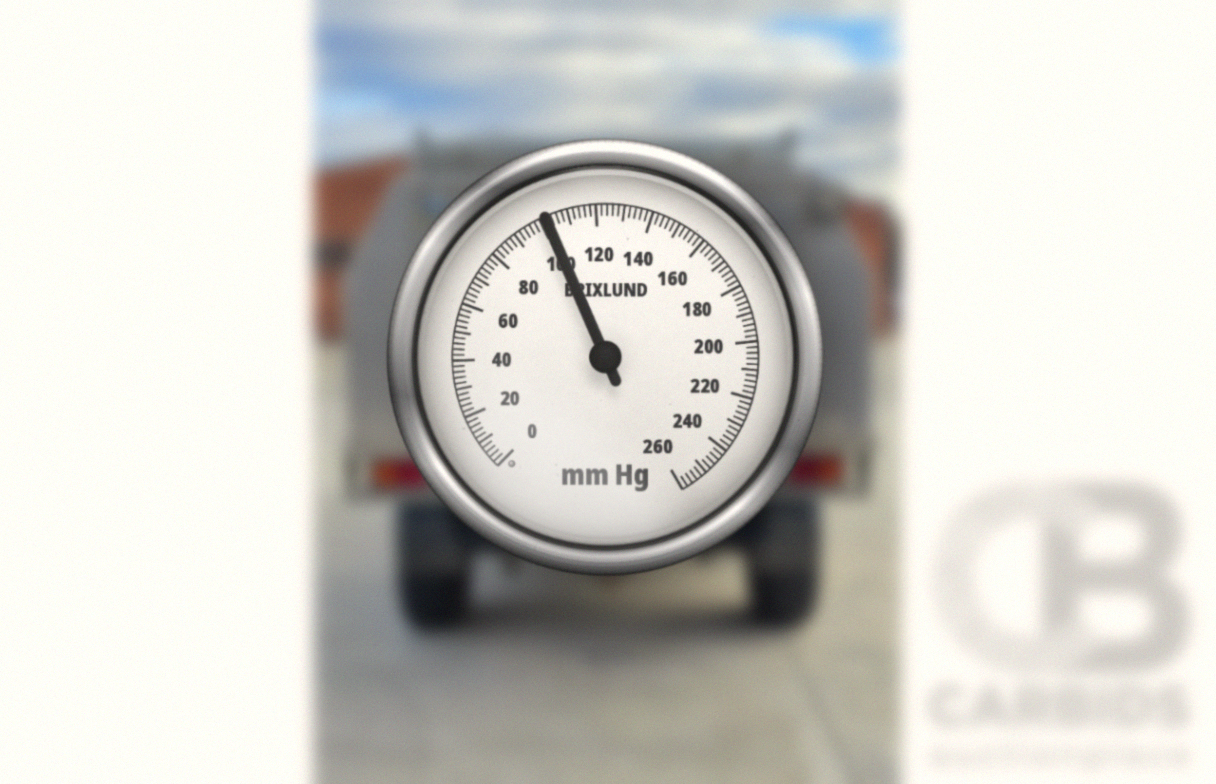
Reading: 102 mmHg
